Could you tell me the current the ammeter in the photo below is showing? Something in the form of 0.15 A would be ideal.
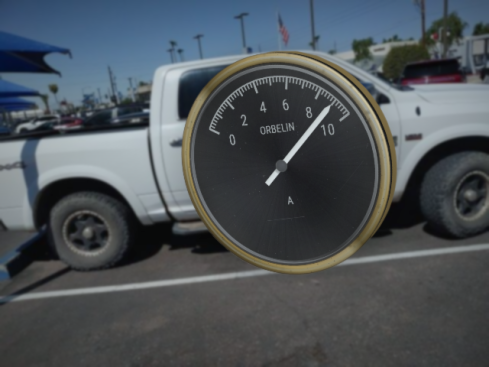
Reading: 9 A
